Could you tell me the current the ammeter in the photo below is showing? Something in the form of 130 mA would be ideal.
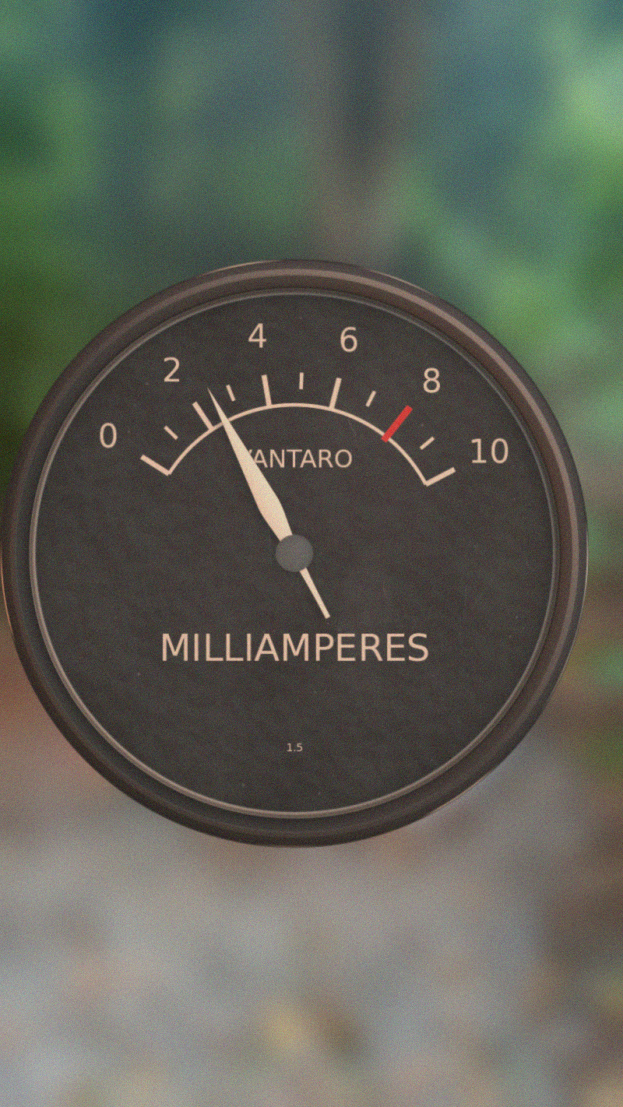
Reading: 2.5 mA
